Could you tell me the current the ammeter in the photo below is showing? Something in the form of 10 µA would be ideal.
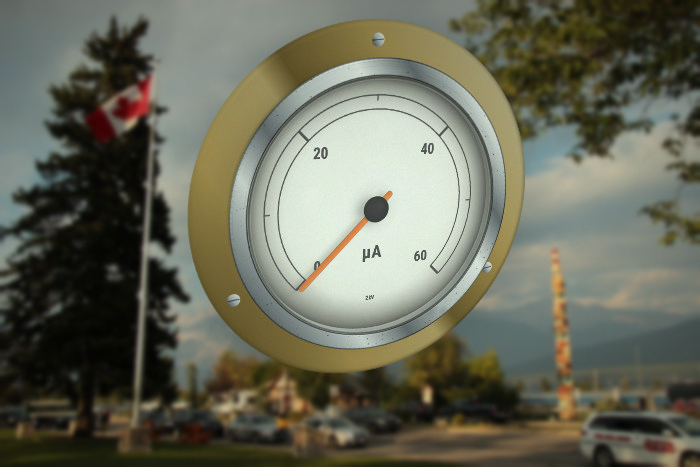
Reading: 0 µA
